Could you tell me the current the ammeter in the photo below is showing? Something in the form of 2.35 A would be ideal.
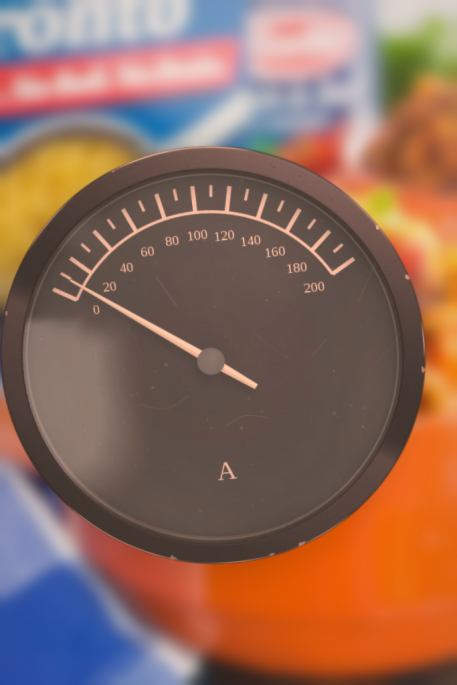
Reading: 10 A
